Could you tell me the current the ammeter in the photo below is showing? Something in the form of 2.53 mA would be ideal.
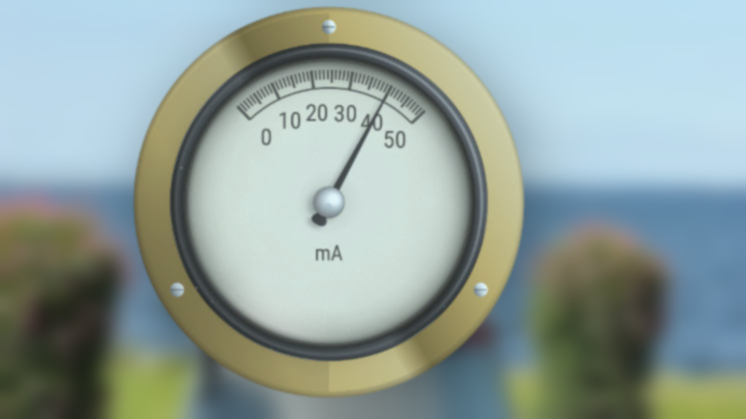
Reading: 40 mA
